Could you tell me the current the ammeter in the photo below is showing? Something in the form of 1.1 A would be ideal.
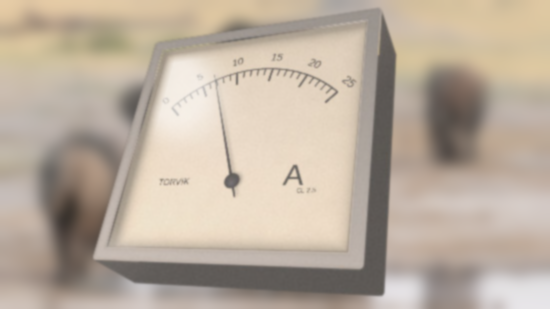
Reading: 7 A
